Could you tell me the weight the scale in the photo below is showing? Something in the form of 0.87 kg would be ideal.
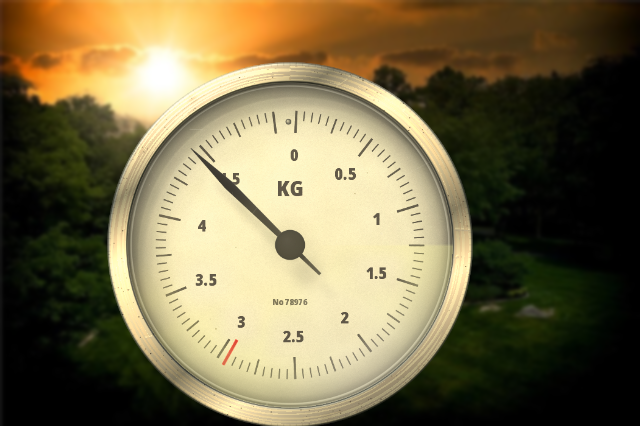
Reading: 4.45 kg
